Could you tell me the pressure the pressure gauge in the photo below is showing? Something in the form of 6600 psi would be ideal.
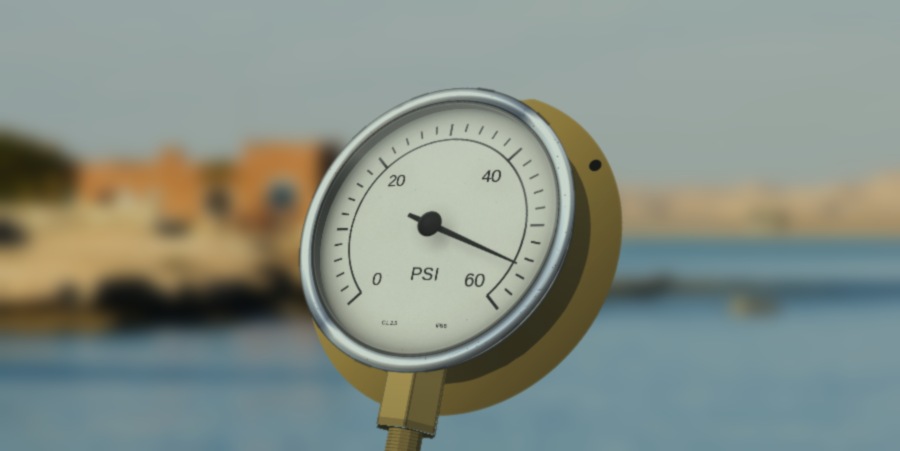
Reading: 55 psi
